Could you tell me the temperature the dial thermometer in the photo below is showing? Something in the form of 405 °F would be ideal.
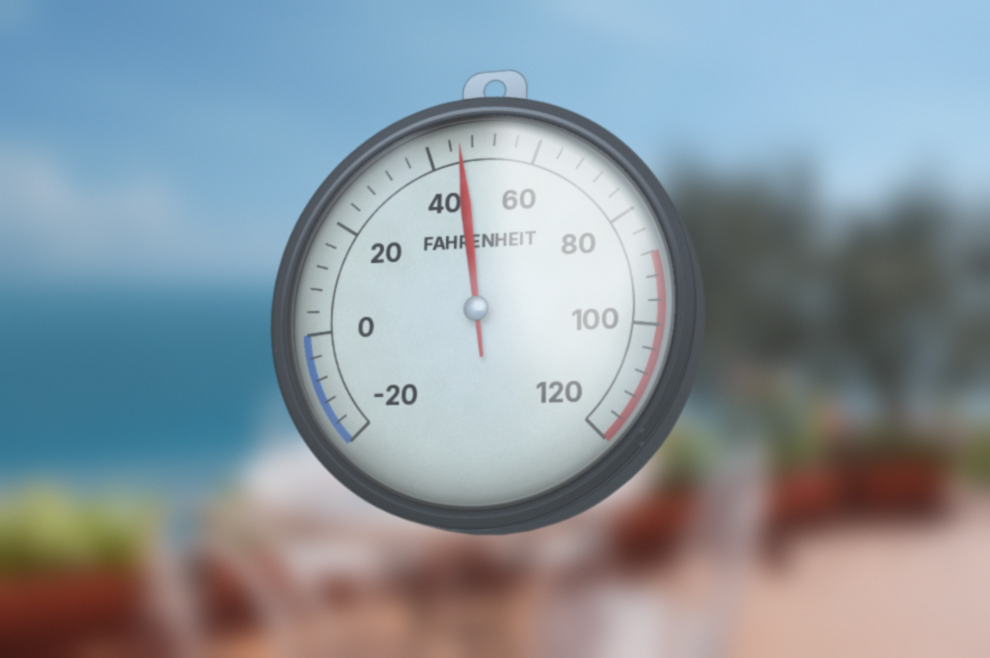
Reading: 46 °F
